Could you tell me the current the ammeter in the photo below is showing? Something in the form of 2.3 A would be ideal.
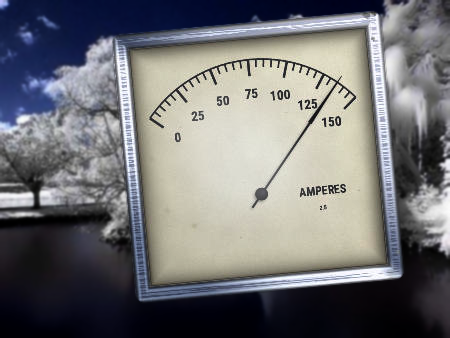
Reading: 135 A
